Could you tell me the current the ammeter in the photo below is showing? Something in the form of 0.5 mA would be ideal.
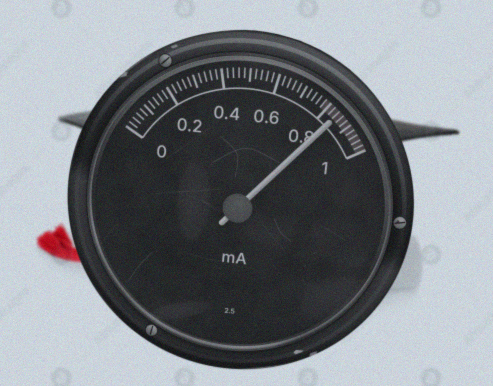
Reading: 0.84 mA
